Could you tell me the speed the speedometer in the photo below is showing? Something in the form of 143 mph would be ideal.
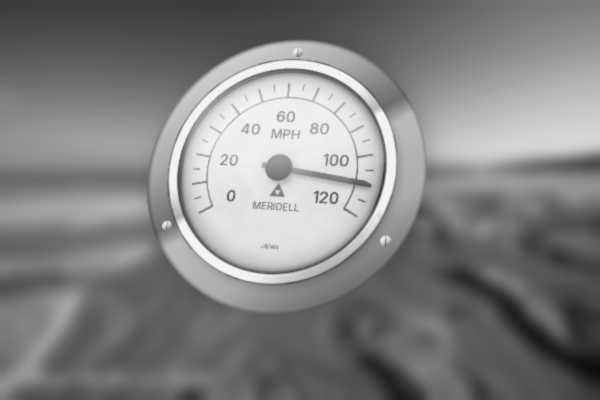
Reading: 110 mph
